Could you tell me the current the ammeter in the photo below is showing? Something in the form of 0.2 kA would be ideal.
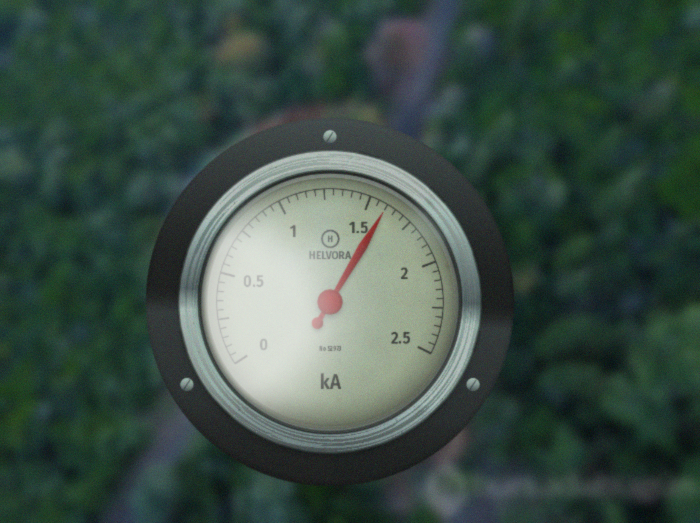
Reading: 1.6 kA
